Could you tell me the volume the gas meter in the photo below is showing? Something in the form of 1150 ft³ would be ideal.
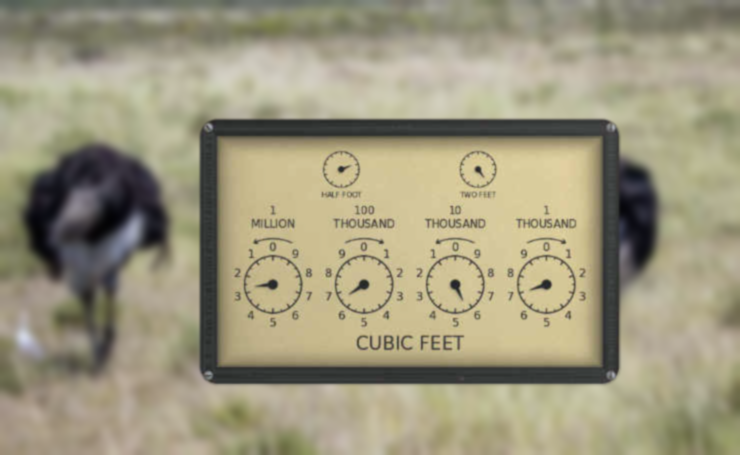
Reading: 265700 ft³
